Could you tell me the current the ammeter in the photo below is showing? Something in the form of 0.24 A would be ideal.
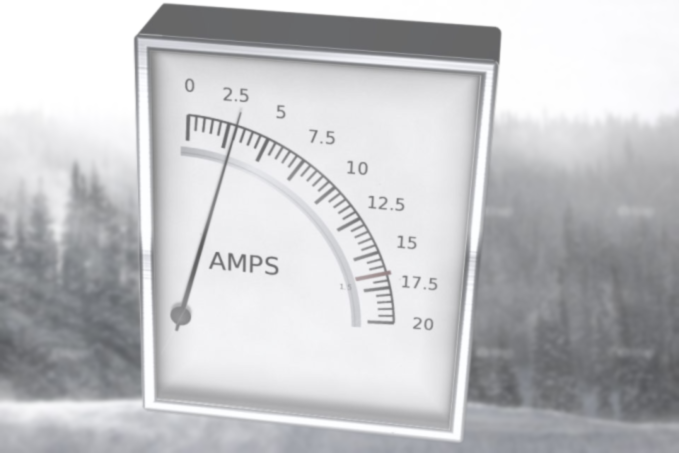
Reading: 3 A
